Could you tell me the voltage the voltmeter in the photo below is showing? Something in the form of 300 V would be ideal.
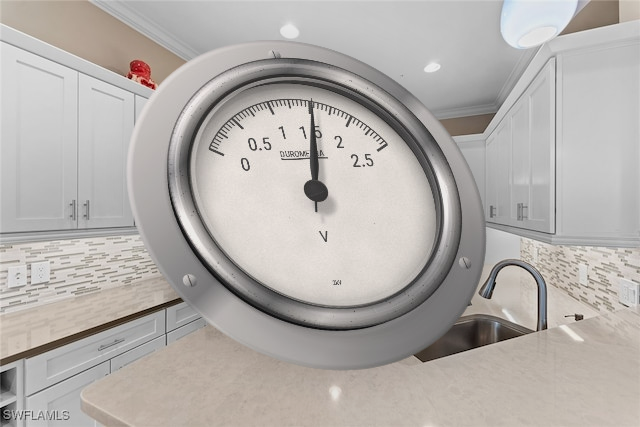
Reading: 1.5 V
